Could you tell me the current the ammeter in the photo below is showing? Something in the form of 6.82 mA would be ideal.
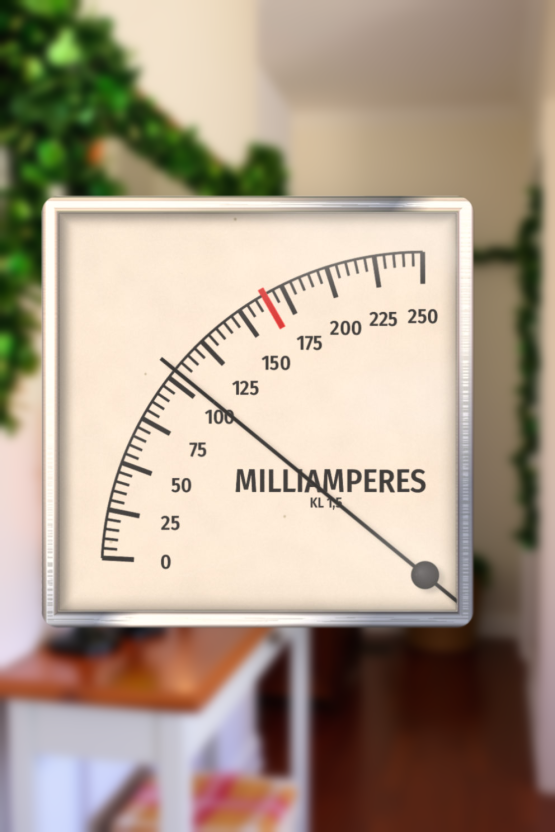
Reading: 105 mA
